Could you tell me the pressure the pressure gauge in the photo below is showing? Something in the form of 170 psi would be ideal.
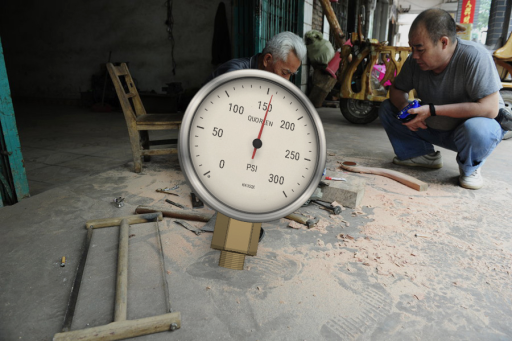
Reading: 155 psi
